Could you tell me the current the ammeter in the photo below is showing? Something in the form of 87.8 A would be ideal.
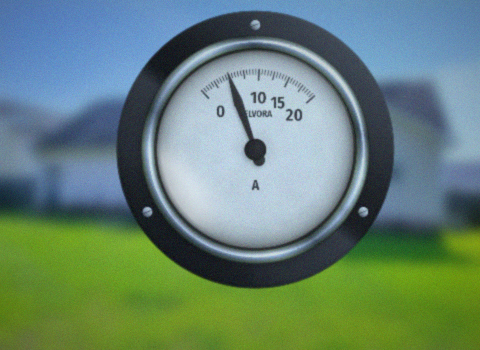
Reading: 5 A
